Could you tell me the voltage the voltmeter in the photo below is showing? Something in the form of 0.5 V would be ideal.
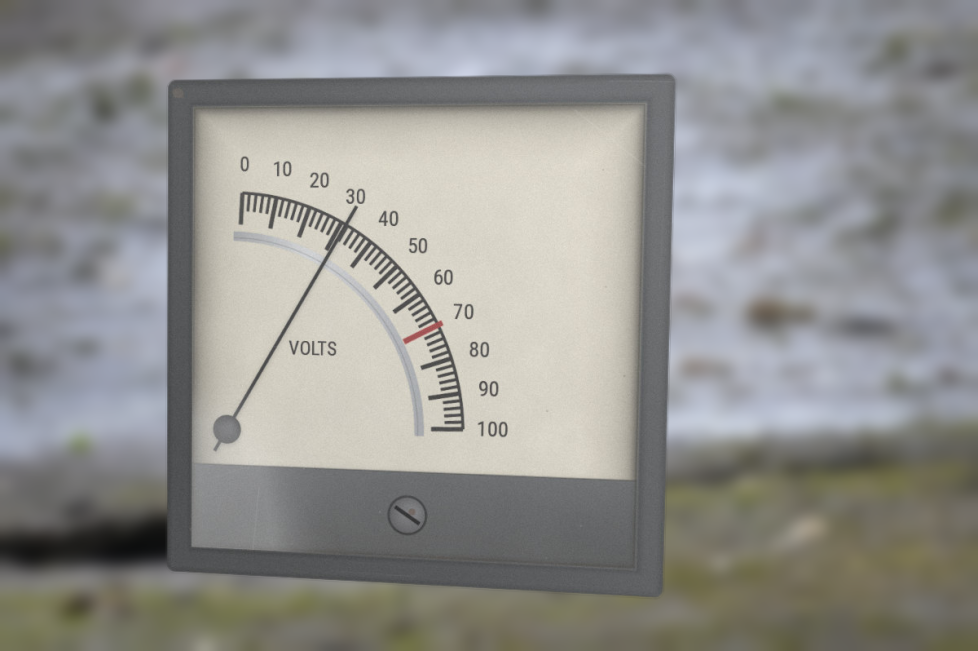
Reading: 32 V
